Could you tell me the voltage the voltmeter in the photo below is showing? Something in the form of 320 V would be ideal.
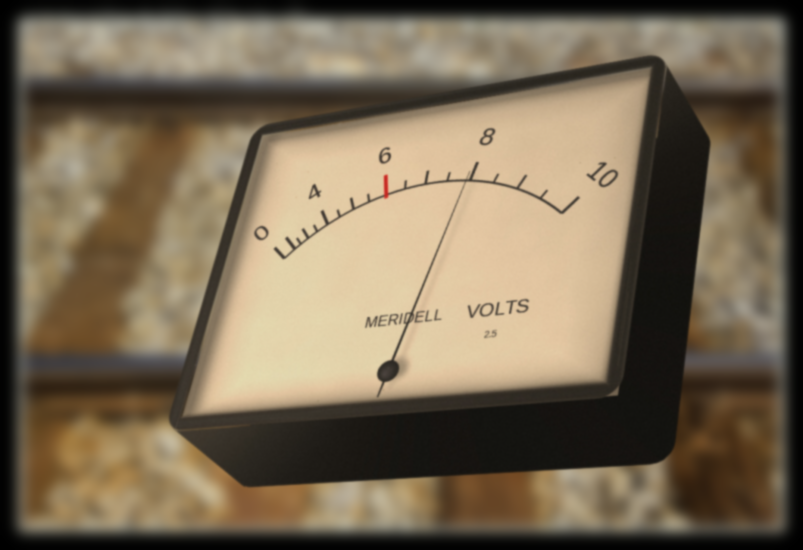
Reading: 8 V
